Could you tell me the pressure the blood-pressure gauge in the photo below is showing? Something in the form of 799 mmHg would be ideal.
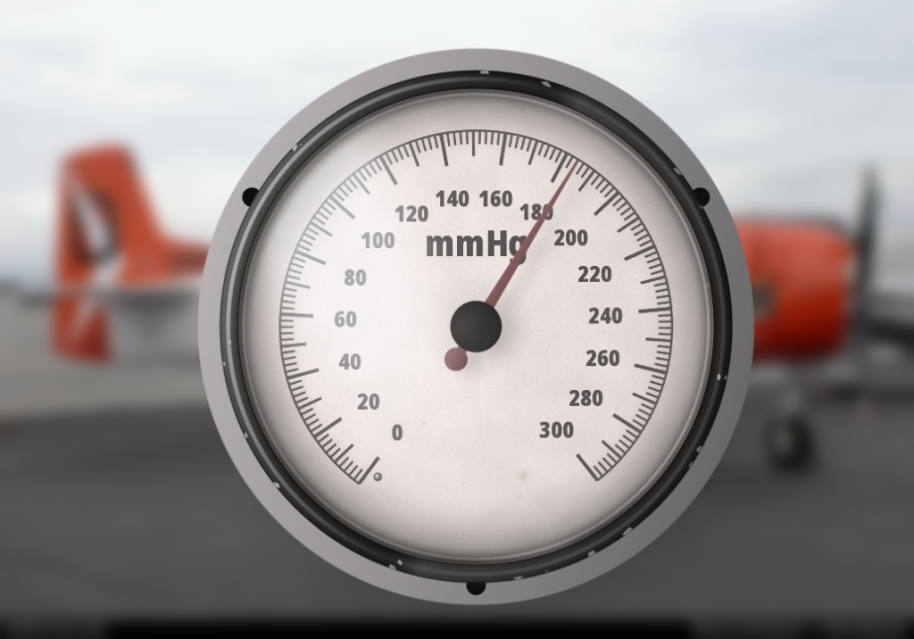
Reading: 184 mmHg
